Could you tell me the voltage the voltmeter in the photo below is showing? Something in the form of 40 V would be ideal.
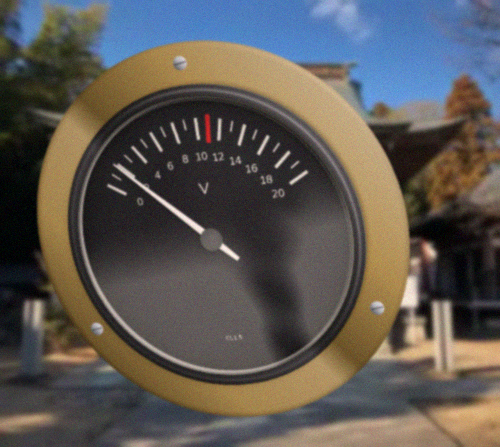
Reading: 2 V
